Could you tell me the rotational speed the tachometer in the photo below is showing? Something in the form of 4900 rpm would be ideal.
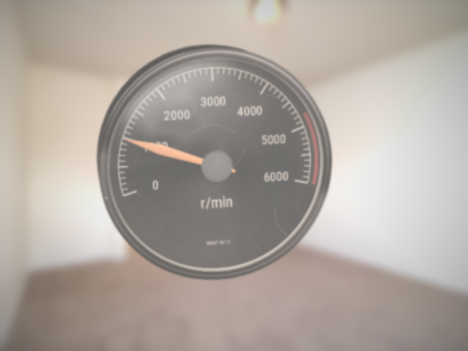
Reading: 1000 rpm
